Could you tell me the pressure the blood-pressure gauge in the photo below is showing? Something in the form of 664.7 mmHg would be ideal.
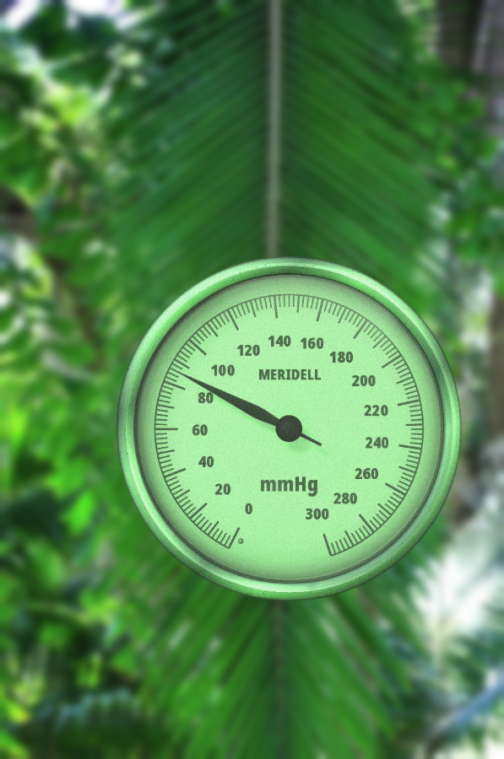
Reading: 86 mmHg
